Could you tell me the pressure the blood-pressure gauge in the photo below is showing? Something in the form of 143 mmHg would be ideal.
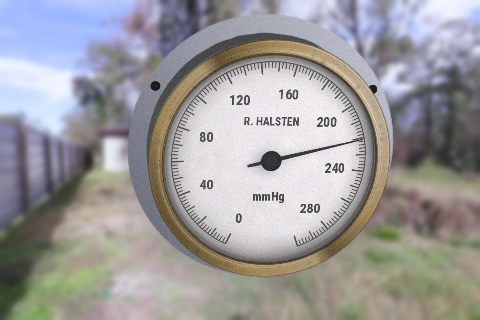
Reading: 220 mmHg
